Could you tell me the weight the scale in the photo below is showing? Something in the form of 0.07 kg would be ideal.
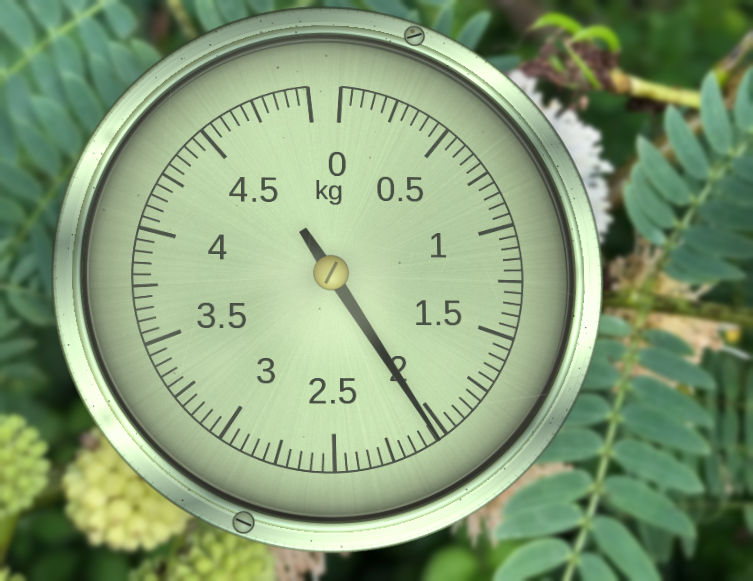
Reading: 2.05 kg
